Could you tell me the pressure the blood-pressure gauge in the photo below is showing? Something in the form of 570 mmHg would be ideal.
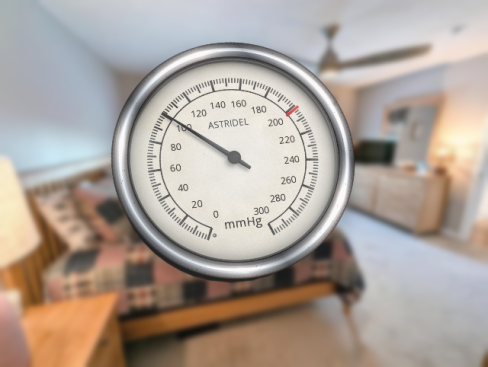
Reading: 100 mmHg
